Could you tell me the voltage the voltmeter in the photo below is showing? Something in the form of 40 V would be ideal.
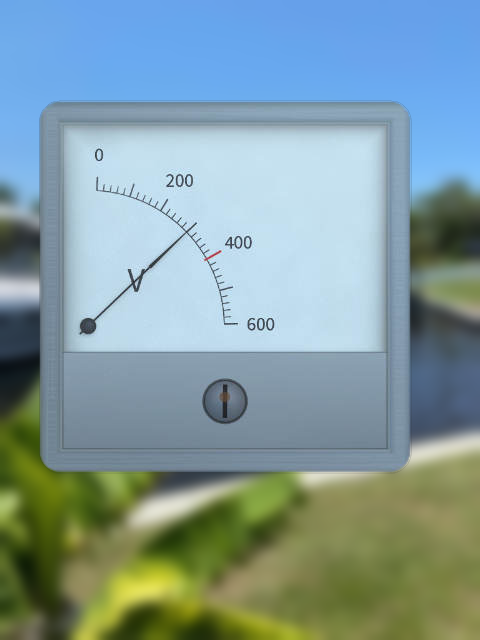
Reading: 300 V
